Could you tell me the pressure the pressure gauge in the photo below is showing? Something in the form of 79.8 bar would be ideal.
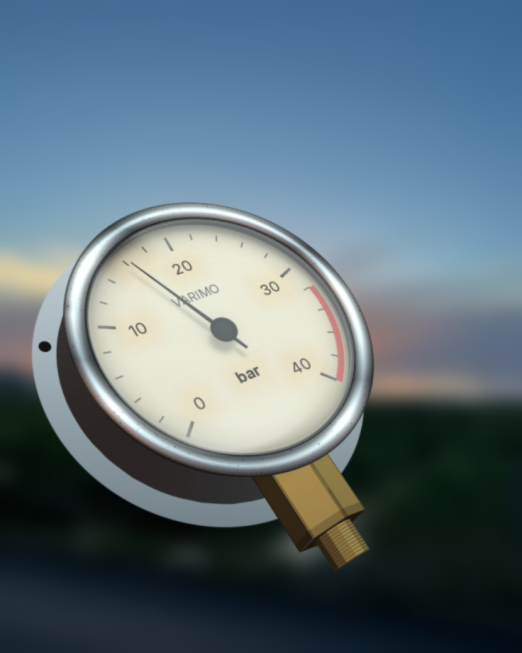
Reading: 16 bar
